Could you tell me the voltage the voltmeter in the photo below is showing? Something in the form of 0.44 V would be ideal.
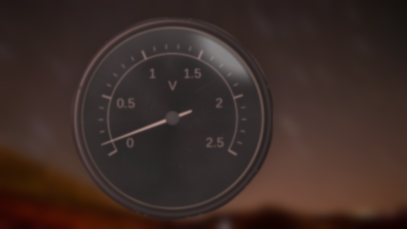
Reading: 0.1 V
